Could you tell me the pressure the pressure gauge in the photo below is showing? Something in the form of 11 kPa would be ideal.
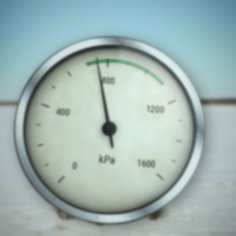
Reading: 750 kPa
